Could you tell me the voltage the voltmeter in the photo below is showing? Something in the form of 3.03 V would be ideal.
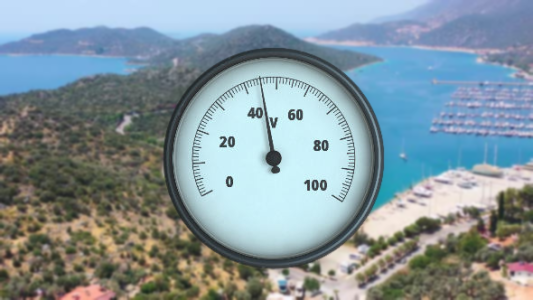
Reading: 45 V
